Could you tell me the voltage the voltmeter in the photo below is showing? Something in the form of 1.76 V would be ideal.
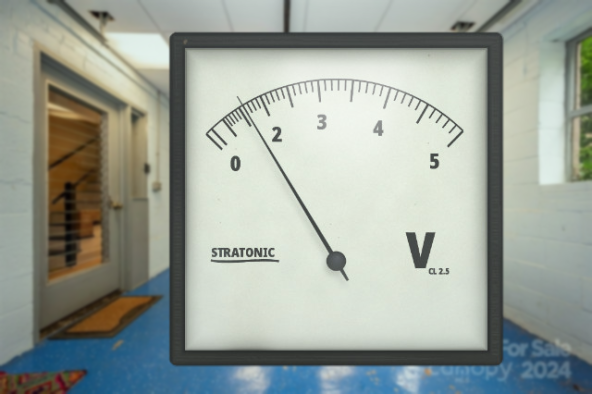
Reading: 1.6 V
